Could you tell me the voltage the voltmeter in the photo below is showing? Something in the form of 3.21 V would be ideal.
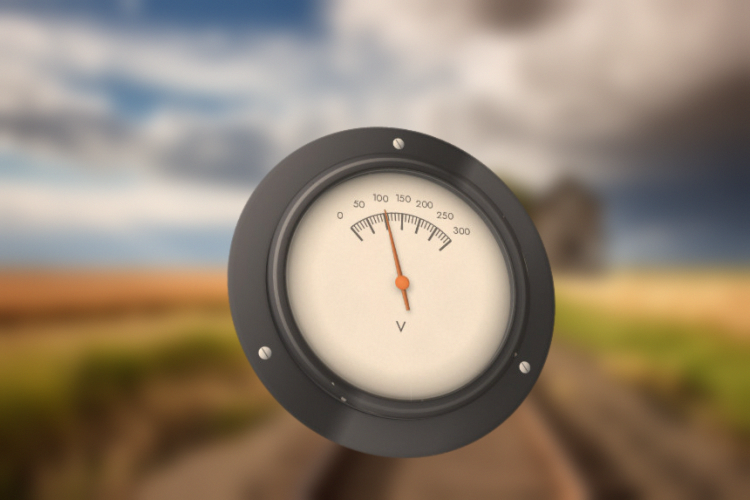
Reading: 100 V
